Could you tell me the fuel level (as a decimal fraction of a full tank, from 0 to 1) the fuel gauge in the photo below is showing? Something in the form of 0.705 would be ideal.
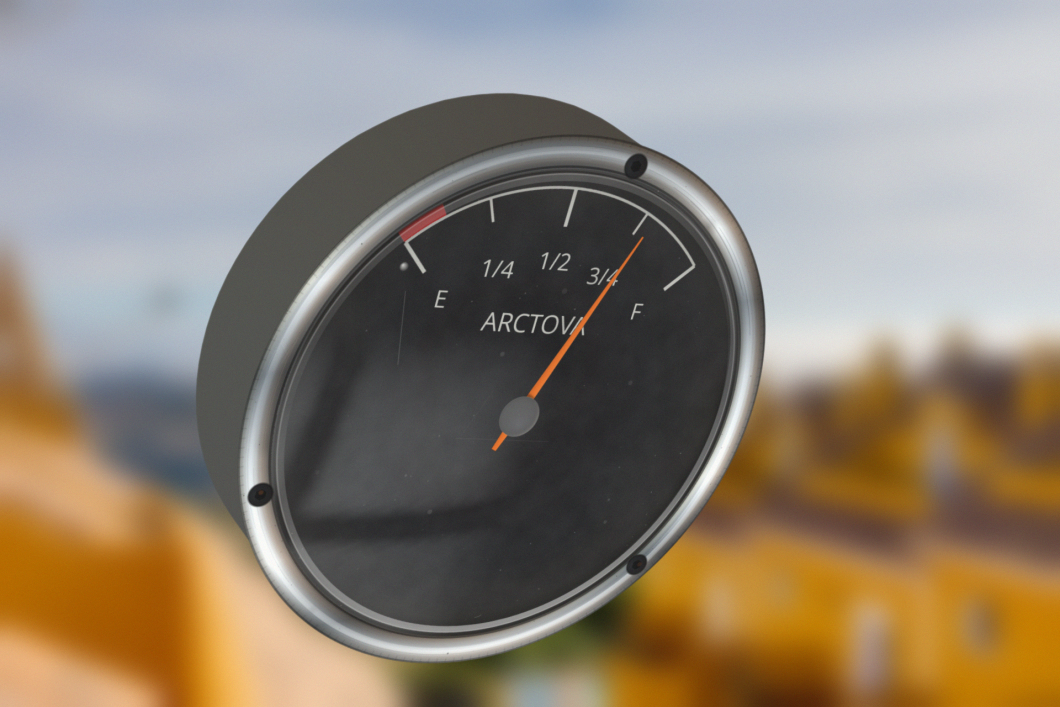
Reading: 0.75
